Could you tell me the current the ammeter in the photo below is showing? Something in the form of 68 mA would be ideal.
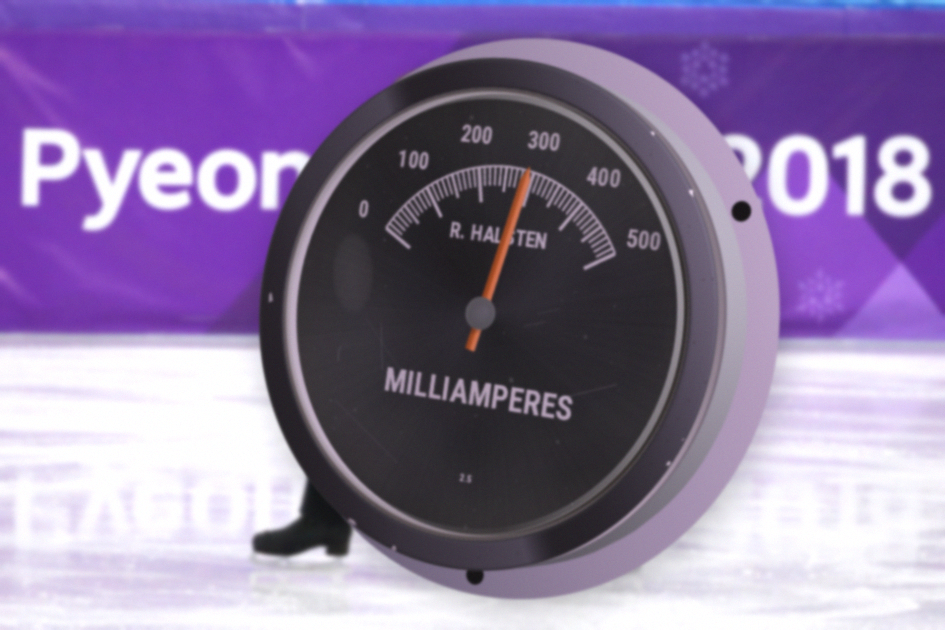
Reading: 300 mA
